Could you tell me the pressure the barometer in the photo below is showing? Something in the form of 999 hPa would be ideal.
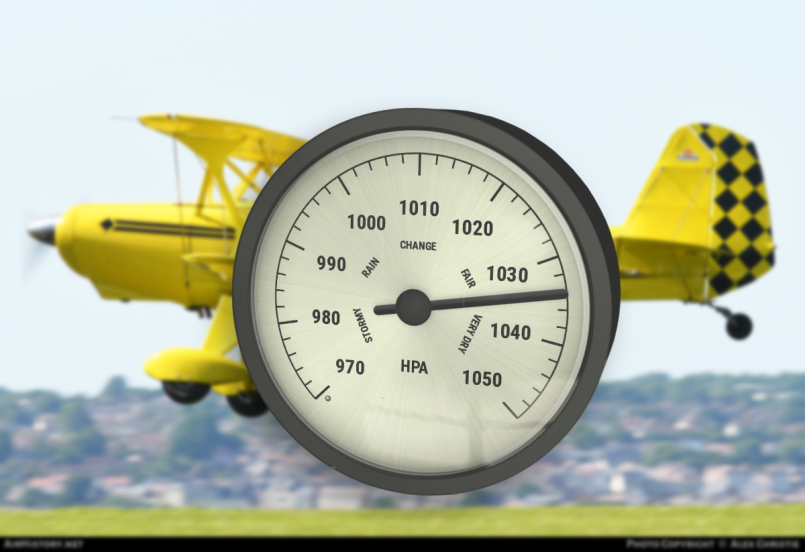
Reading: 1034 hPa
